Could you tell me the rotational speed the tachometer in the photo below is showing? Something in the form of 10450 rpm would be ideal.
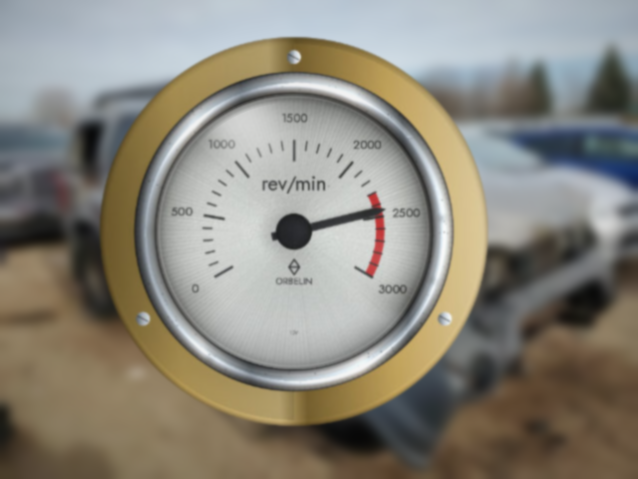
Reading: 2450 rpm
